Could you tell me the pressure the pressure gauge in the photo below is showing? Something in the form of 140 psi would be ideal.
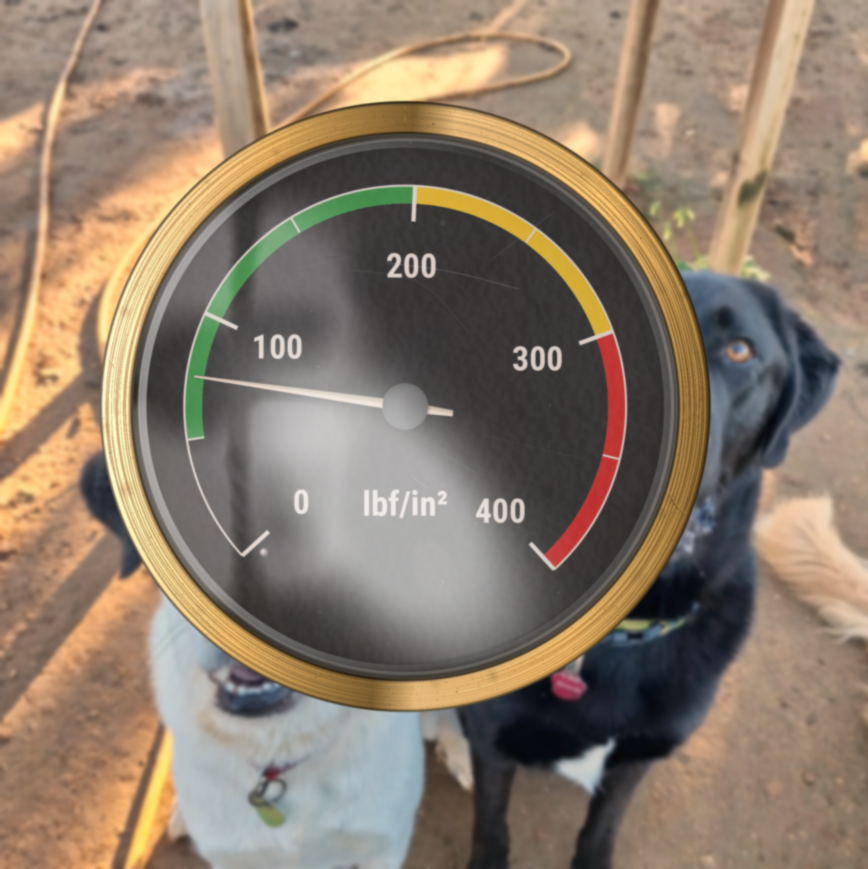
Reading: 75 psi
